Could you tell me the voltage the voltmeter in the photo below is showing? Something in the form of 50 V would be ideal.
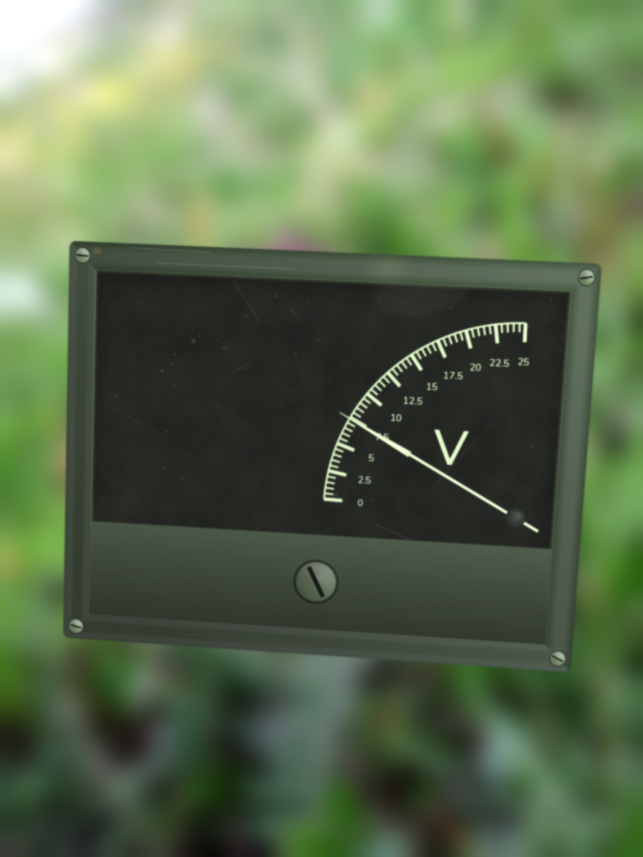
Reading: 7.5 V
